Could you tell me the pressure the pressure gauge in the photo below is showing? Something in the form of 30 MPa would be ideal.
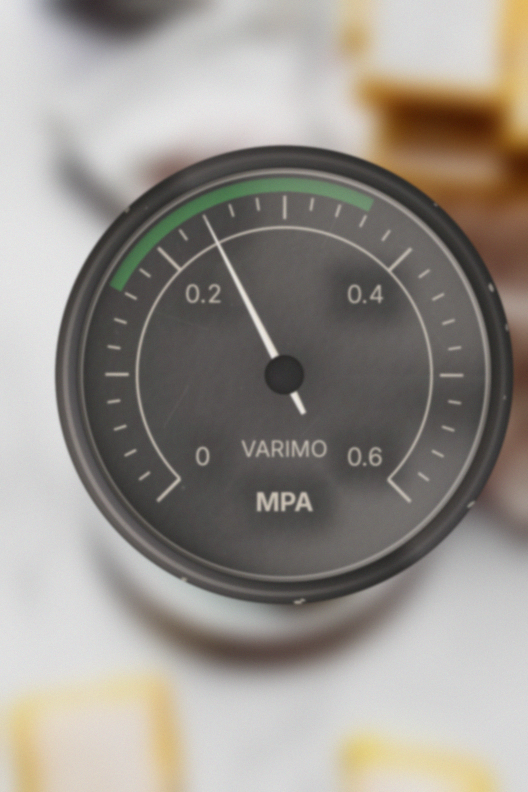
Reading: 0.24 MPa
